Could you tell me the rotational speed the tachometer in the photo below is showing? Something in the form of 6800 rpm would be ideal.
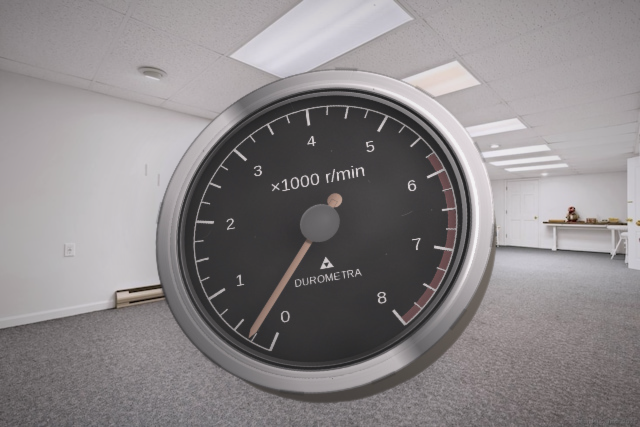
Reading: 250 rpm
